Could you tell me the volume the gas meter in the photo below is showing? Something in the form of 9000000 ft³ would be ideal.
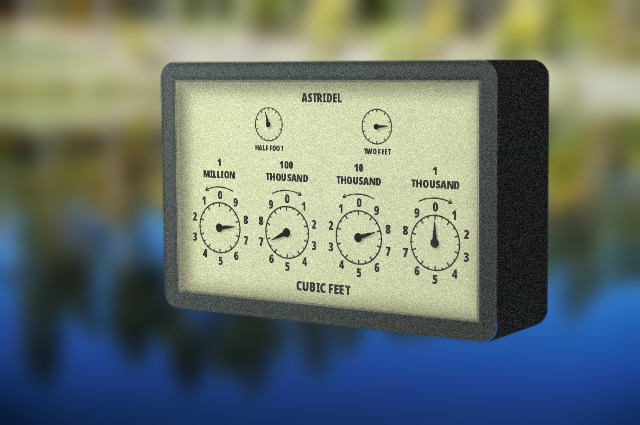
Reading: 768000 ft³
